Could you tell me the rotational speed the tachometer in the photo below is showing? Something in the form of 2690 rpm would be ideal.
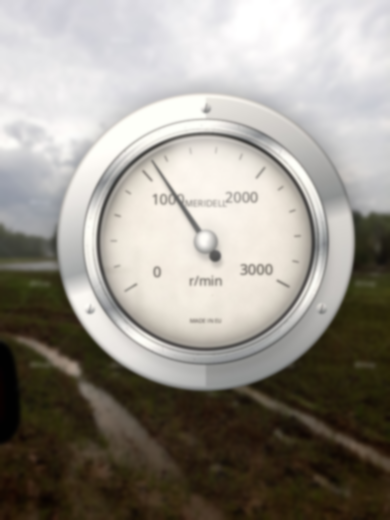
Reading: 1100 rpm
